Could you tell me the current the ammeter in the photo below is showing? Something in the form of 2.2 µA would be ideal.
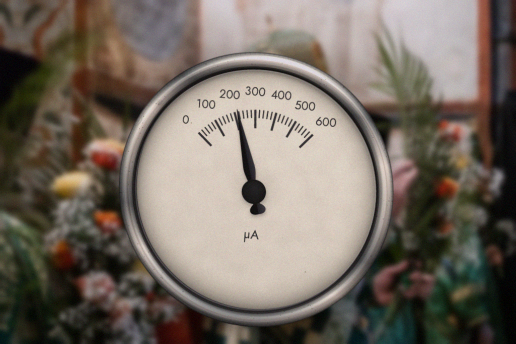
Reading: 220 µA
